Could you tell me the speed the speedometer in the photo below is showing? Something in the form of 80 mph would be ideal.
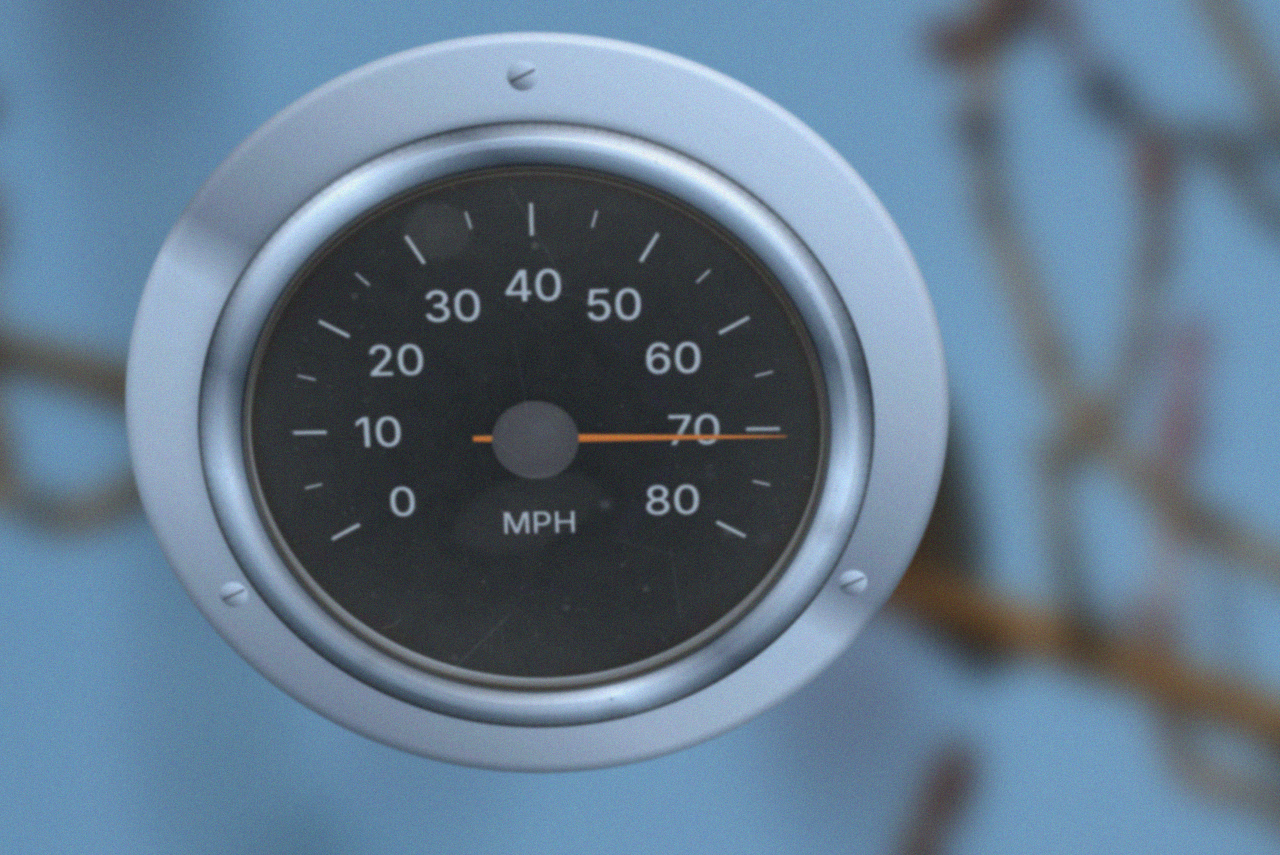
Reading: 70 mph
